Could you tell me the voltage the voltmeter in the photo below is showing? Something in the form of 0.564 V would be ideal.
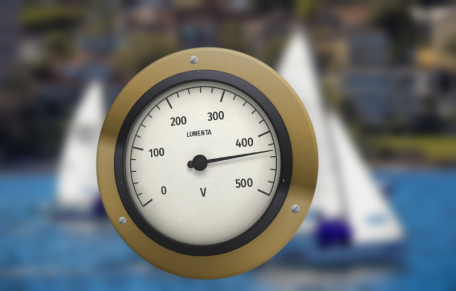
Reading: 430 V
